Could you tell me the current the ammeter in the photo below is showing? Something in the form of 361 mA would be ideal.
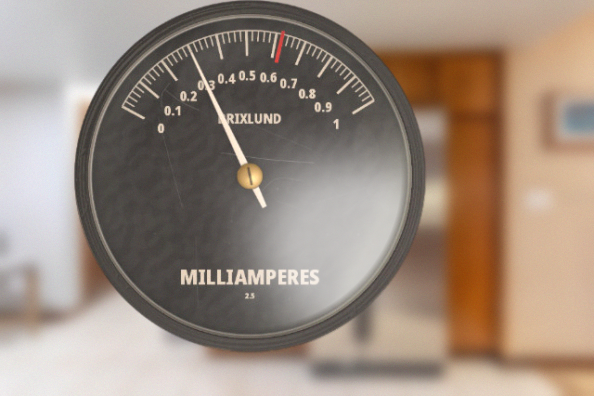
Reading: 0.3 mA
